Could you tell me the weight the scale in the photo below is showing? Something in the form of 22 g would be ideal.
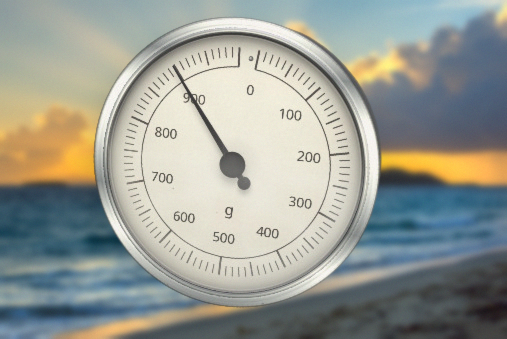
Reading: 900 g
